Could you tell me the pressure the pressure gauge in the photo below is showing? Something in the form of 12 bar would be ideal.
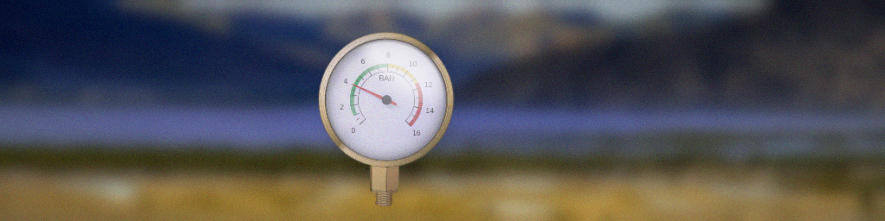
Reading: 4 bar
